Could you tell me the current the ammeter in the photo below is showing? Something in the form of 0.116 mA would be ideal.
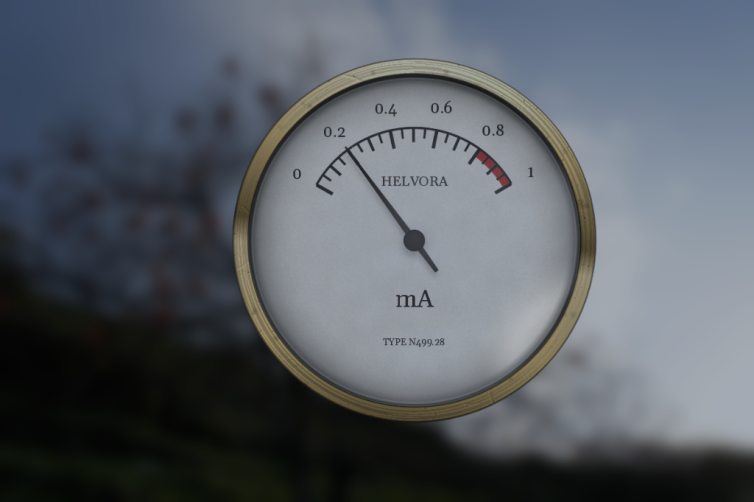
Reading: 0.2 mA
